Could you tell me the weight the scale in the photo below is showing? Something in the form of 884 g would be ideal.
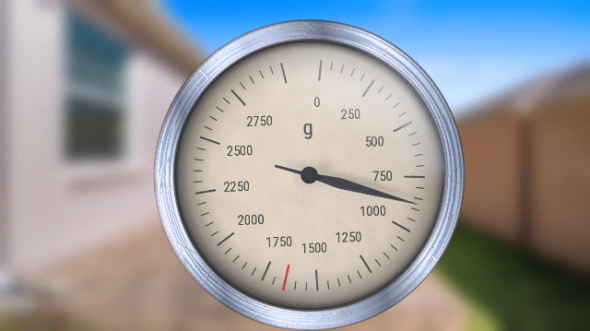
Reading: 875 g
